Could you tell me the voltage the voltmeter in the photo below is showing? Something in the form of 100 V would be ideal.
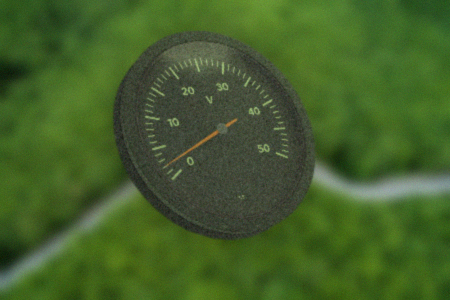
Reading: 2 V
